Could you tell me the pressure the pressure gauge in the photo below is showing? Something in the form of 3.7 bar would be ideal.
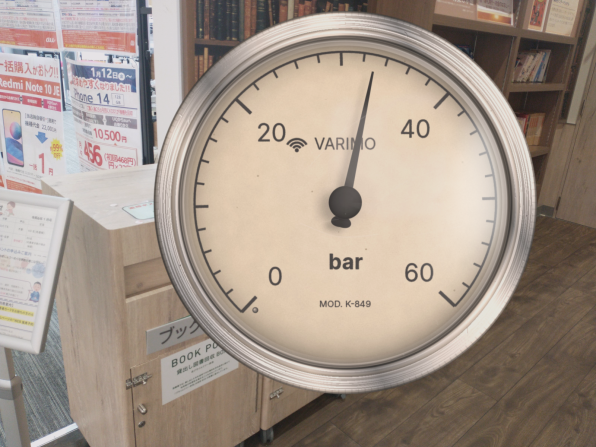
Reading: 33 bar
